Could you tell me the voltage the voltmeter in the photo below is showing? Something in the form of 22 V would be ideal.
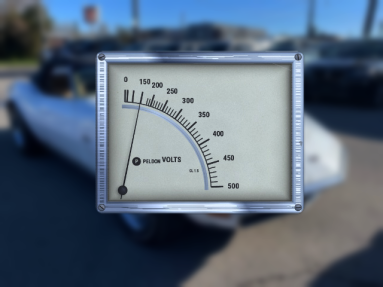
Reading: 150 V
